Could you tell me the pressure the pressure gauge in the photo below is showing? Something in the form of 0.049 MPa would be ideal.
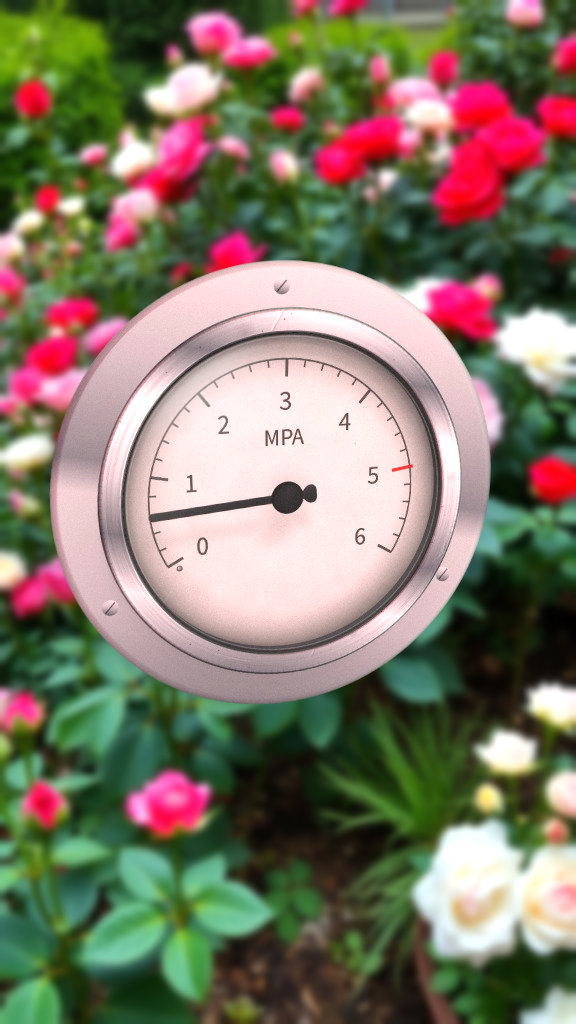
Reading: 0.6 MPa
